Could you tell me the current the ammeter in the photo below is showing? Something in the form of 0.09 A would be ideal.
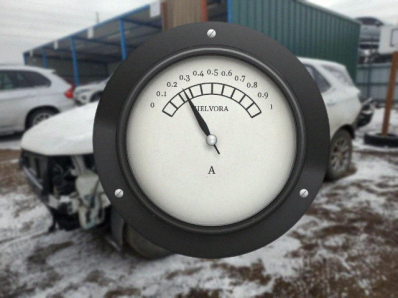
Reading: 0.25 A
